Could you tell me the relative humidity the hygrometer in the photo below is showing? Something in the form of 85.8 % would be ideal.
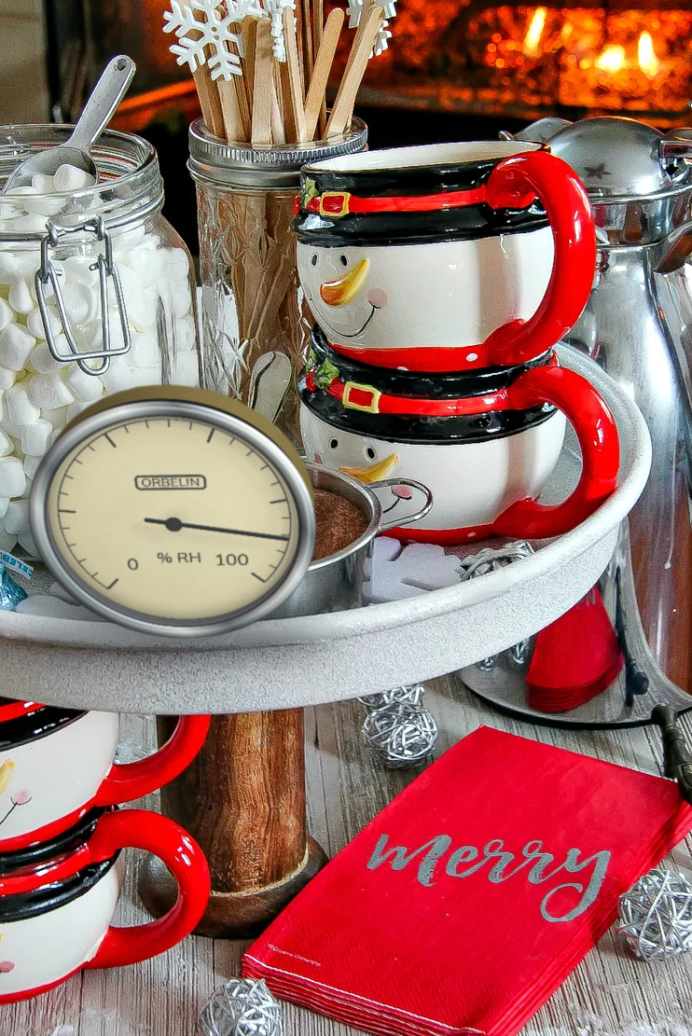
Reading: 88 %
